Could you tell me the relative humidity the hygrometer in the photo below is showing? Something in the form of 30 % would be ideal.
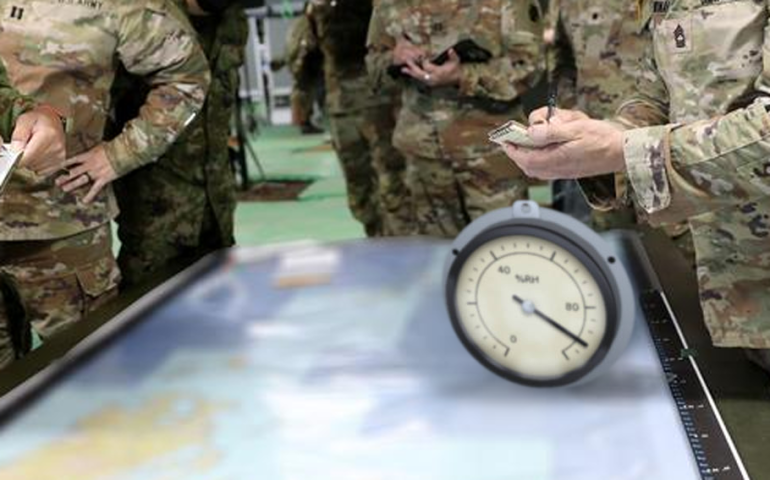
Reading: 92 %
